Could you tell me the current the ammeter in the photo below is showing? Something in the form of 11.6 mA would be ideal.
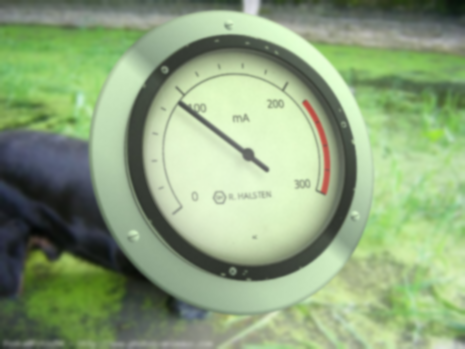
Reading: 90 mA
